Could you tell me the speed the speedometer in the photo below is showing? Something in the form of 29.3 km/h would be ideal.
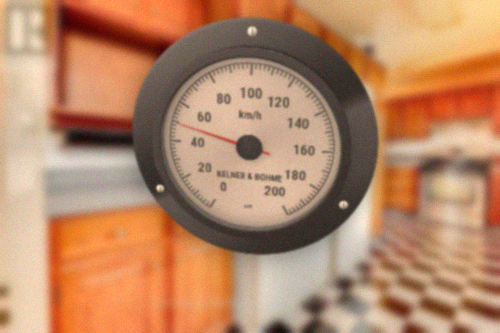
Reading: 50 km/h
